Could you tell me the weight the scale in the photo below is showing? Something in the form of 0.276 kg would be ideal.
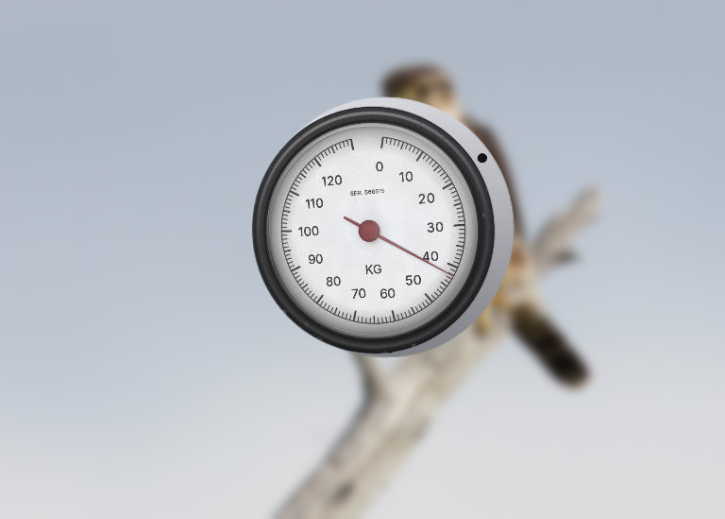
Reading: 42 kg
